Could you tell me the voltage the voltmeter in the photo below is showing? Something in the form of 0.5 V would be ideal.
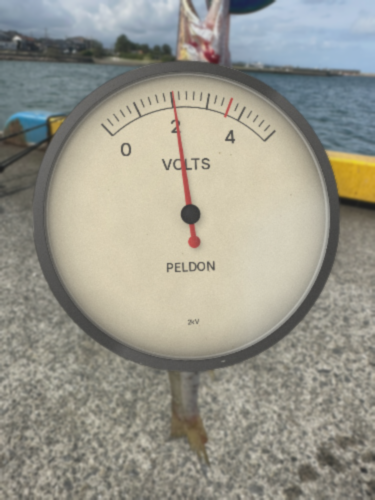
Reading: 2 V
